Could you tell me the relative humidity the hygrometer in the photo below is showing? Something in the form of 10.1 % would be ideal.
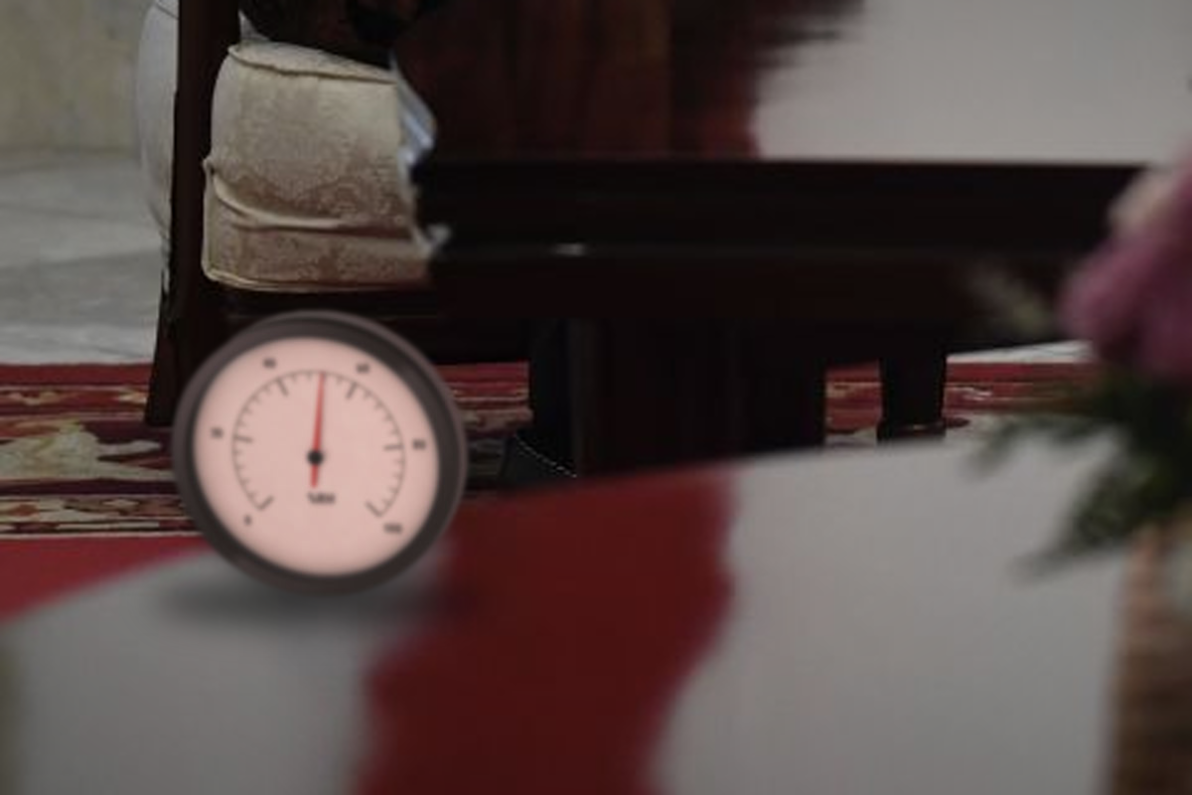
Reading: 52 %
